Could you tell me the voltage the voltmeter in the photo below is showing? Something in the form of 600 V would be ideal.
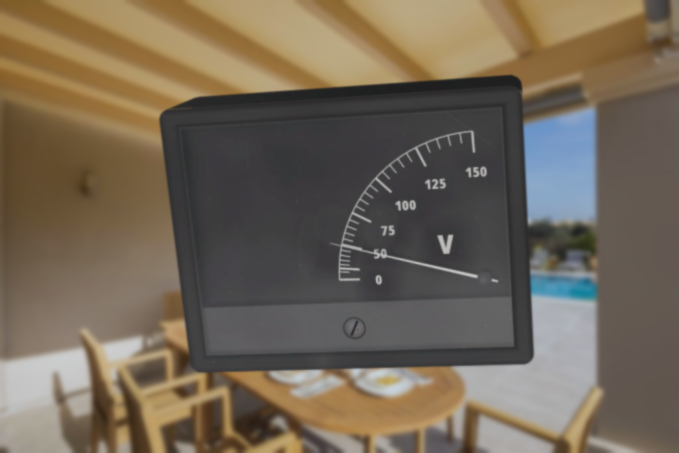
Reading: 50 V
